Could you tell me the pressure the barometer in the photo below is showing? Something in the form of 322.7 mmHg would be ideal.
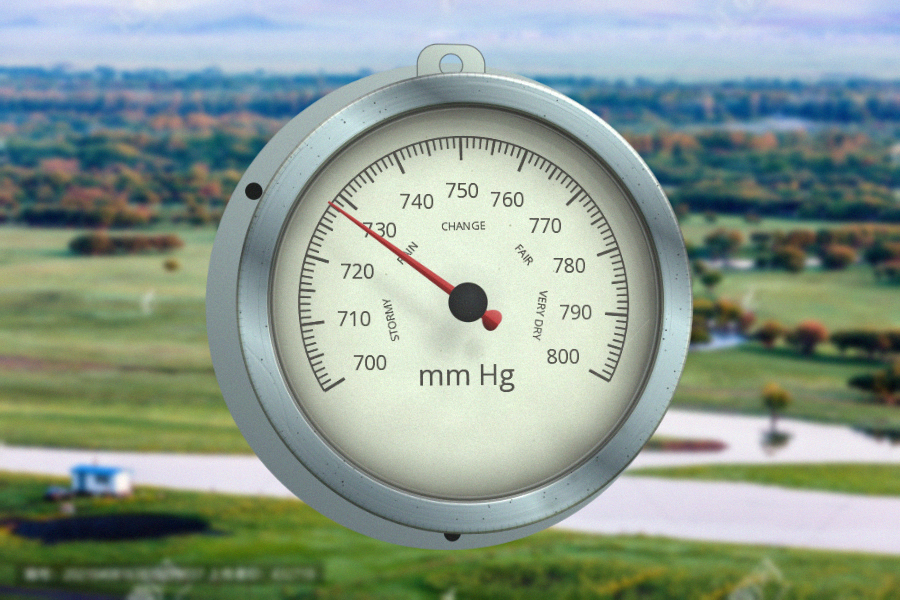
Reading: 728 mmHg
